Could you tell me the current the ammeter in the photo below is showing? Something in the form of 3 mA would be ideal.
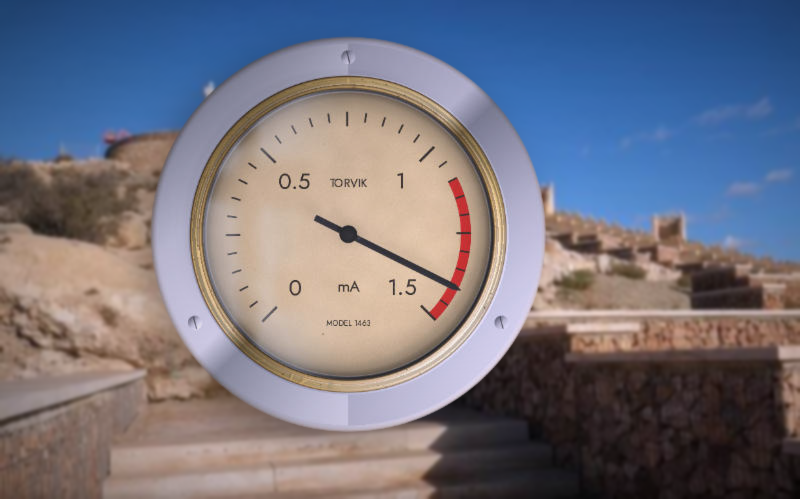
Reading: 1.4 mA
